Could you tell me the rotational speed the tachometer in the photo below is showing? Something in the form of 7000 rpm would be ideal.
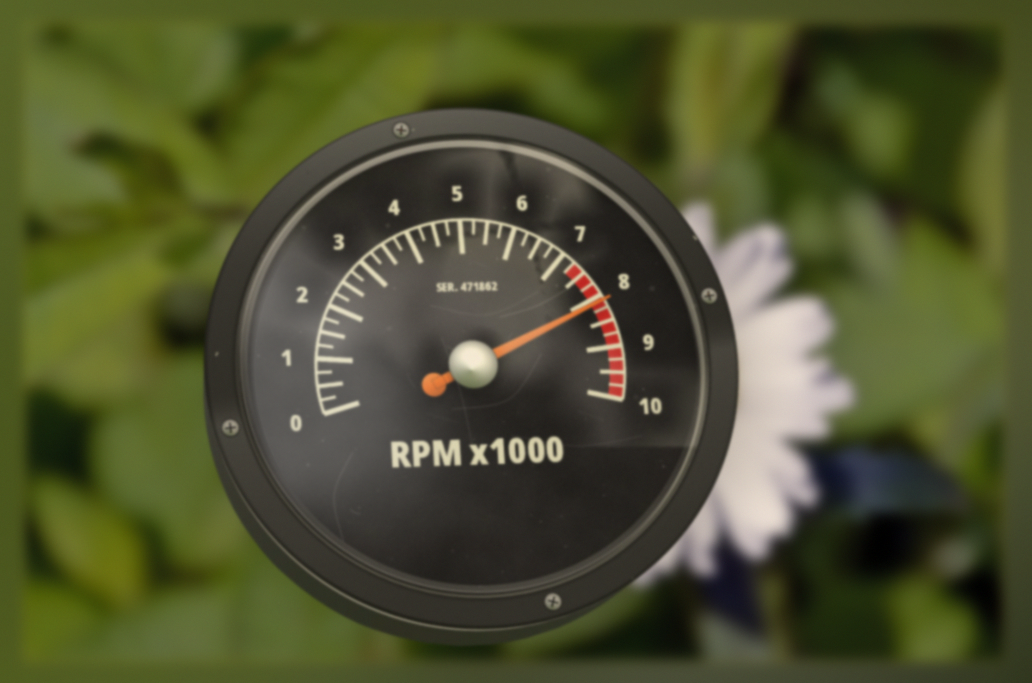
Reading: 8125 rpm
